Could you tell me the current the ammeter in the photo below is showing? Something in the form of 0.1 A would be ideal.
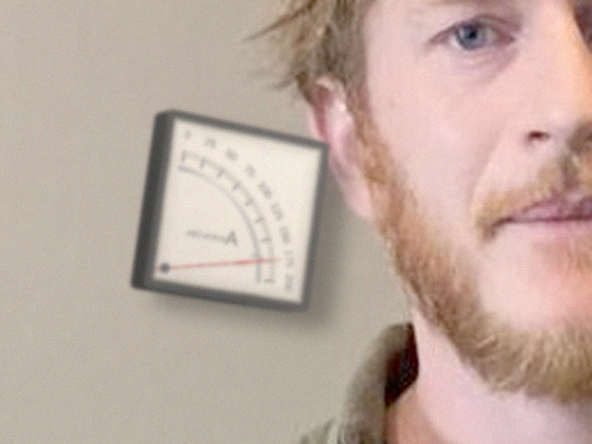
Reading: 175 A
